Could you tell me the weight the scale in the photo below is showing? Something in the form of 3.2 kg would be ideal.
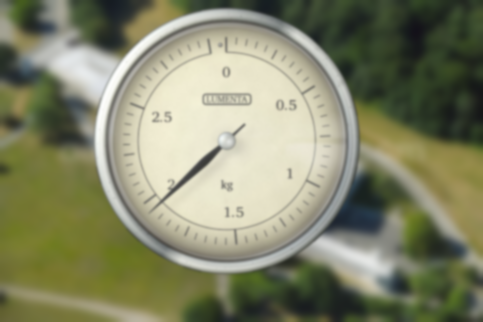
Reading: 1.95 kg
